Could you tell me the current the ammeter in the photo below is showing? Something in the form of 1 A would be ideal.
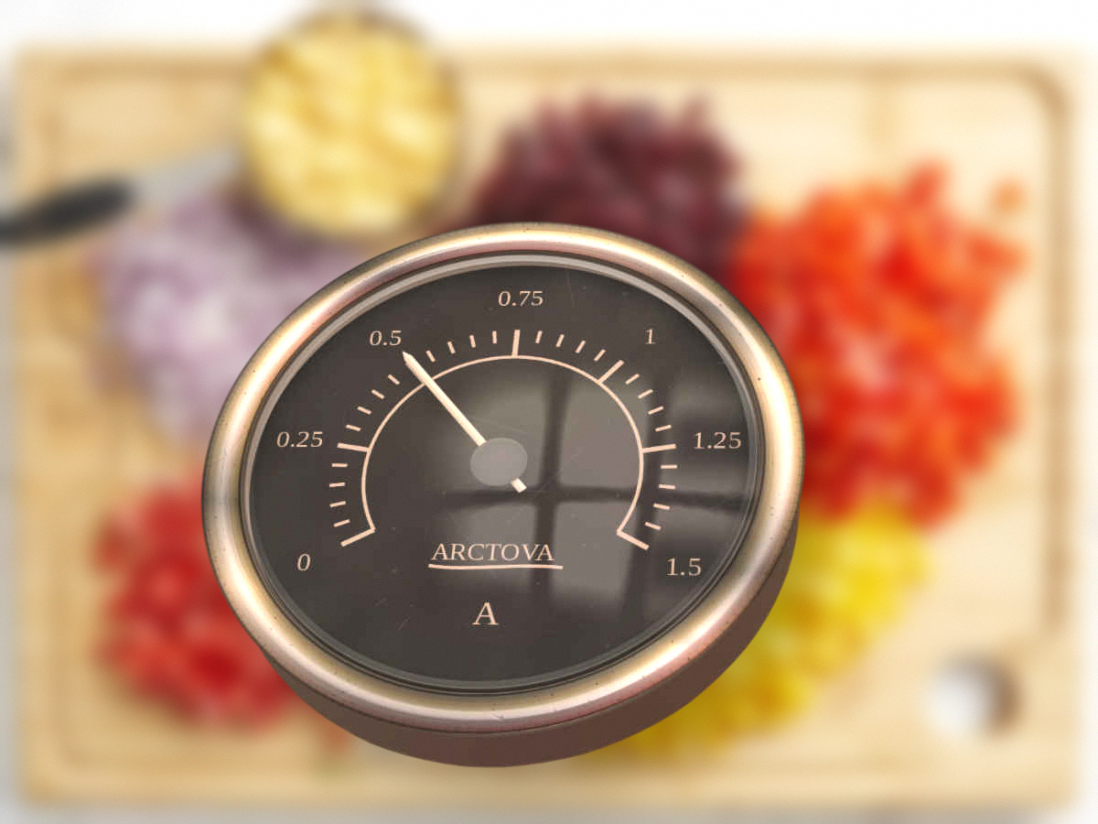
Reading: 0.5 A
